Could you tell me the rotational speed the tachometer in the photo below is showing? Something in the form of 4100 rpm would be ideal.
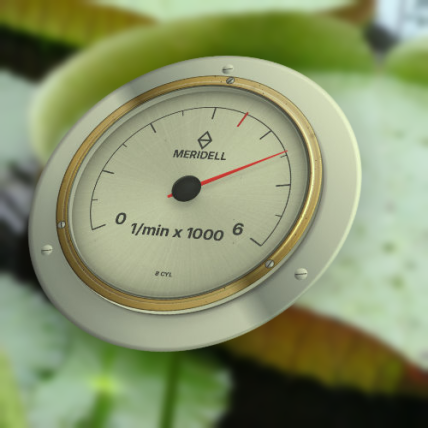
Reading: 4500 rpm
